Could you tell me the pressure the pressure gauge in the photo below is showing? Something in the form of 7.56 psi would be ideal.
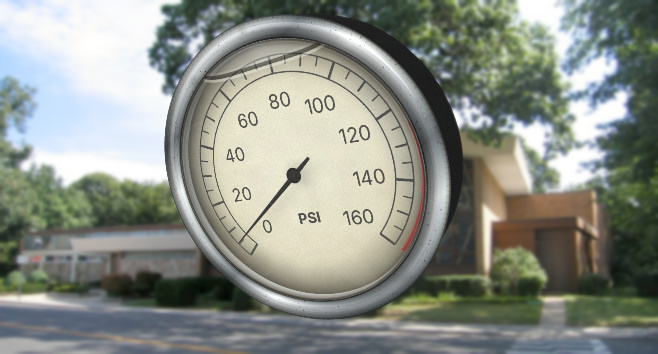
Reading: 5 psi
